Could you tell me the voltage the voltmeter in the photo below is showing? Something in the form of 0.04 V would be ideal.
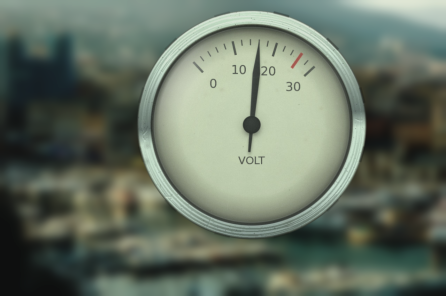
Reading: 16 V
